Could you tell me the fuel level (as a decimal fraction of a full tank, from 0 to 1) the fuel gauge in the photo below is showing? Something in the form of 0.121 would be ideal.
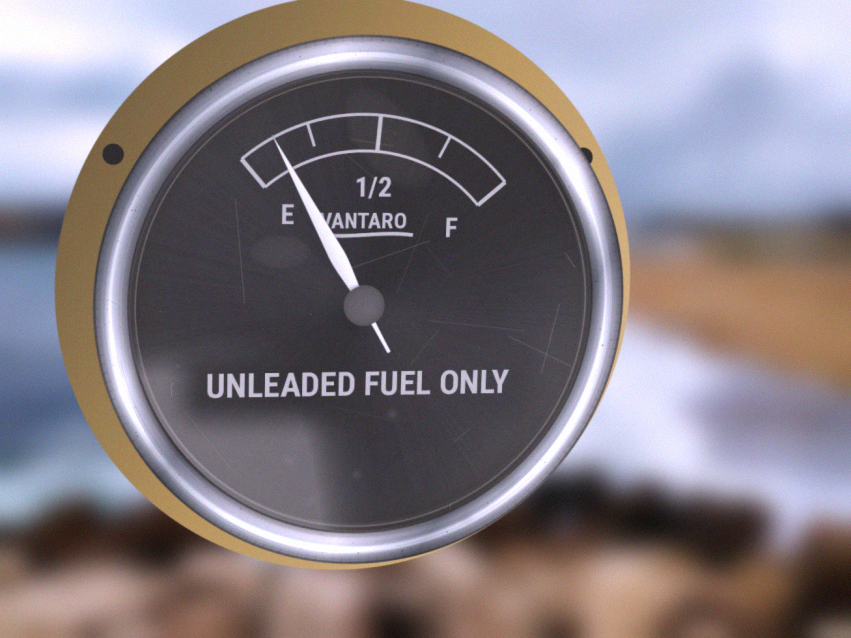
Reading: 0.125
